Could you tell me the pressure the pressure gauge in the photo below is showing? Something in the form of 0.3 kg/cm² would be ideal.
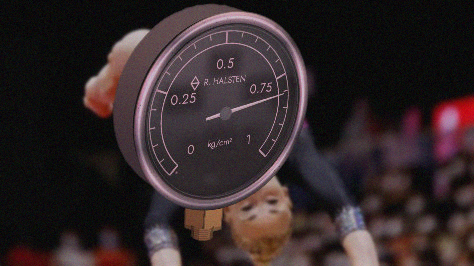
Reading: 0.8 kg/cm²
